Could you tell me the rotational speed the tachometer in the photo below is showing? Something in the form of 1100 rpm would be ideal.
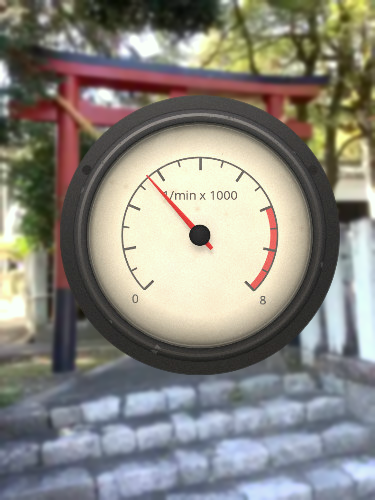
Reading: 2750 rpm
